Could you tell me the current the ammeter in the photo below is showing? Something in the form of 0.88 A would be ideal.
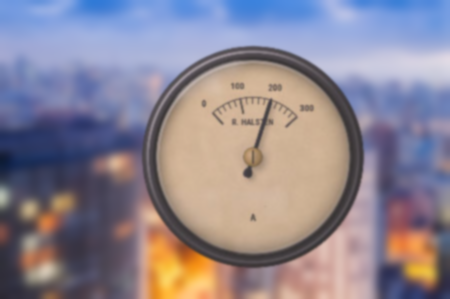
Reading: 200 A
